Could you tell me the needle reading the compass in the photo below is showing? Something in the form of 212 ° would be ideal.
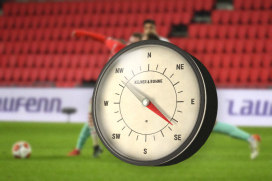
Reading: 127.5 °
